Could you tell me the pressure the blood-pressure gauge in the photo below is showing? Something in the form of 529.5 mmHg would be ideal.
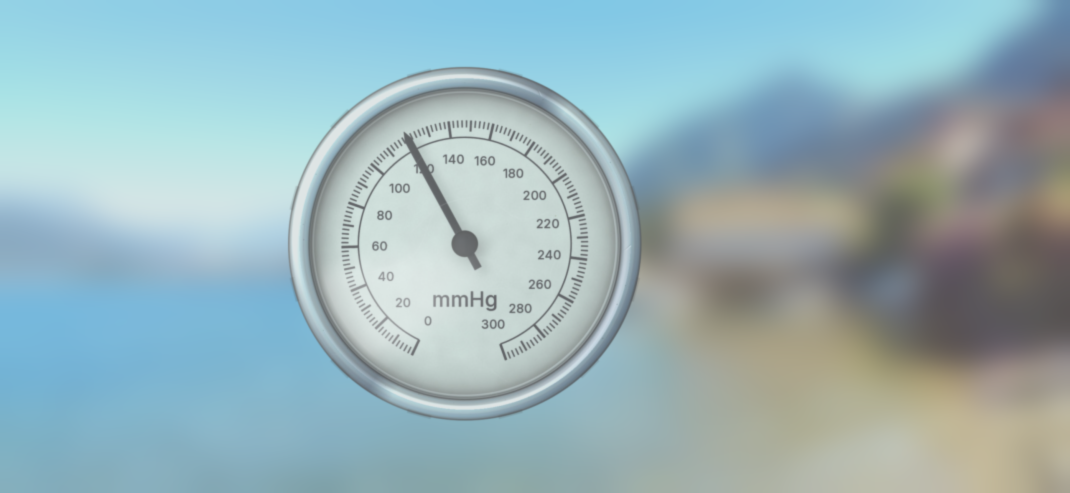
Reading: 120 mmHg
